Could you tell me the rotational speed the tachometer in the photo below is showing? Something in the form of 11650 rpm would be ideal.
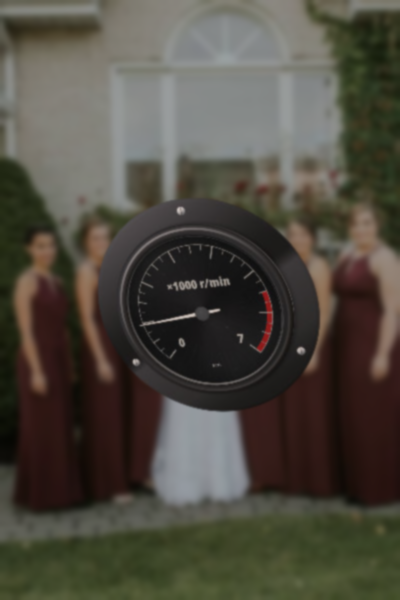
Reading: 1000 rpm
